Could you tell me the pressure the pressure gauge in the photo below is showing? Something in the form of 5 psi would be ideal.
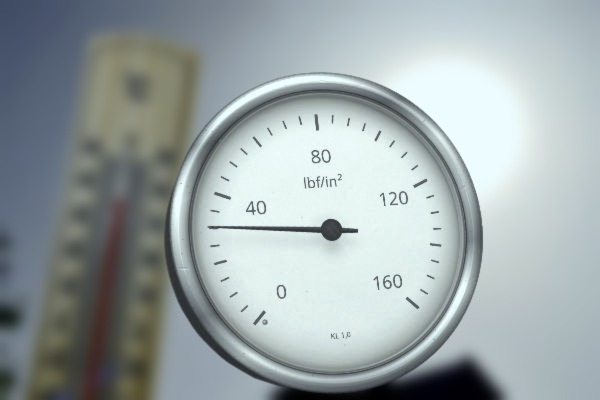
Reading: 30 psi
